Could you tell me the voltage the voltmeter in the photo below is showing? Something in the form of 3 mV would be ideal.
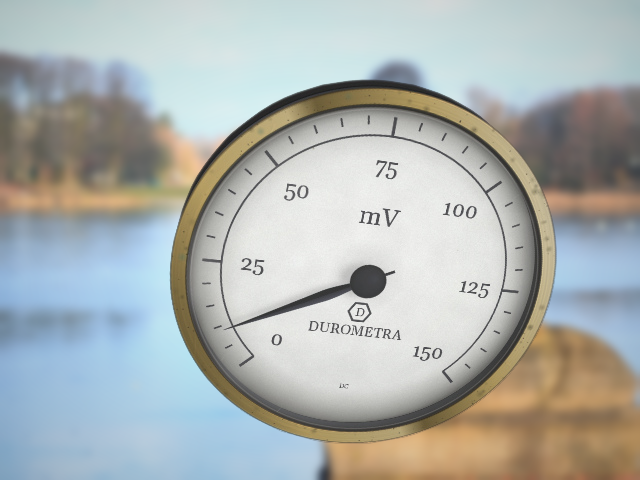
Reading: 10 mV
